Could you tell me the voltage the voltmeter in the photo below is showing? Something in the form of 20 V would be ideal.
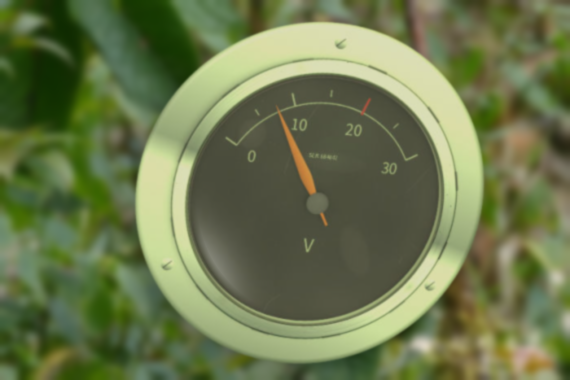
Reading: 7.5 V
